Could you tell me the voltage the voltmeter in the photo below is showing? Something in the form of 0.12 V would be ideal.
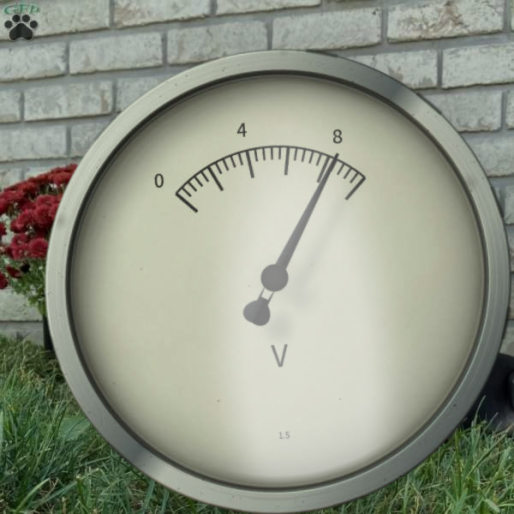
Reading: 8.4 V
